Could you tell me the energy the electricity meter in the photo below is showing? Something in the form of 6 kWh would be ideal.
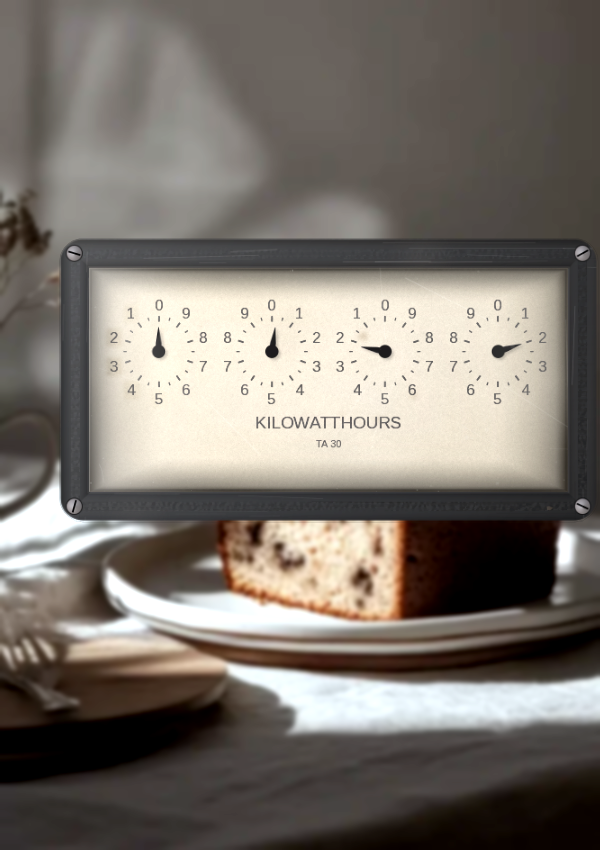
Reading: 22 kWh
